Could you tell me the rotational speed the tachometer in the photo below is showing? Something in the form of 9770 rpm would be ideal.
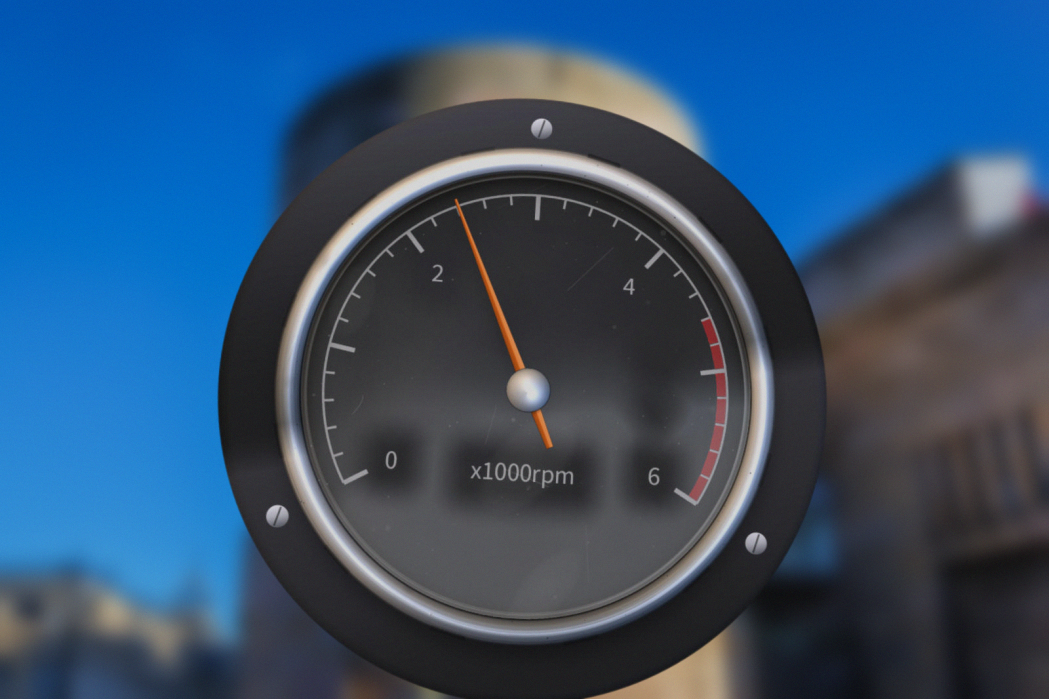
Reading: 2400 rpm
